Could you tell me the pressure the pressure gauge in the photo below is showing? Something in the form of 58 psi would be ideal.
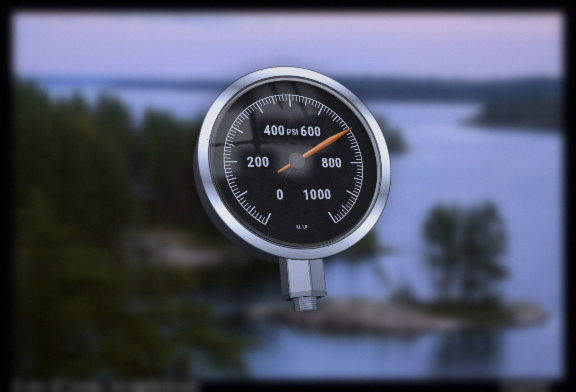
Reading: 700 psi
